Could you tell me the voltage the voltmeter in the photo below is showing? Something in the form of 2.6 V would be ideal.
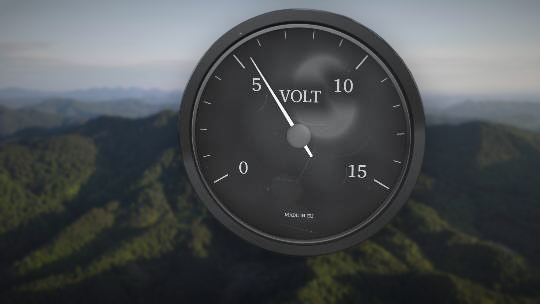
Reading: 5.5 V
